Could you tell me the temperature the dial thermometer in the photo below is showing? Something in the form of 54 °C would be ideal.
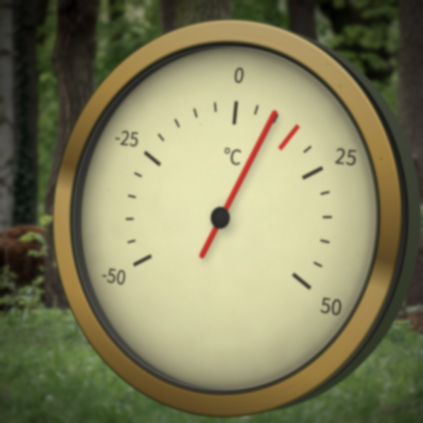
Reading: 10 °C
